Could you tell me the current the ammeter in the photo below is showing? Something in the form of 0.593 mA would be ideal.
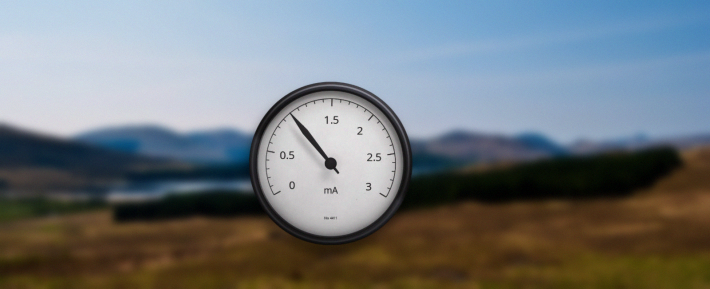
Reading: 1 mA
